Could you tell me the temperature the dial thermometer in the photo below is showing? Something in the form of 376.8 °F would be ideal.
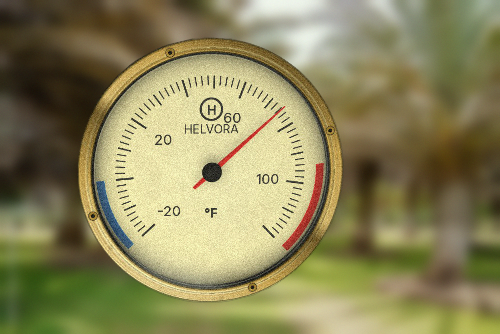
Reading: 74 °F
